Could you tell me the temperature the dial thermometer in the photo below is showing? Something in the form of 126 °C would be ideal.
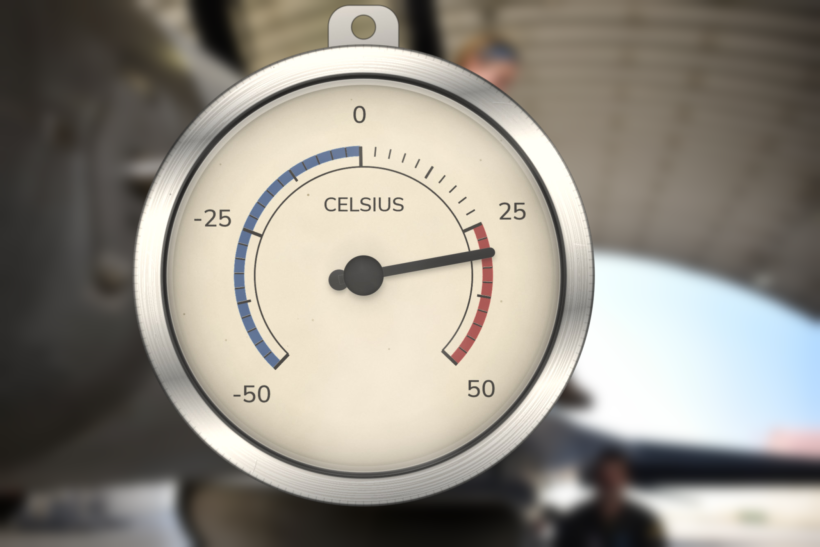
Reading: 30 °C
